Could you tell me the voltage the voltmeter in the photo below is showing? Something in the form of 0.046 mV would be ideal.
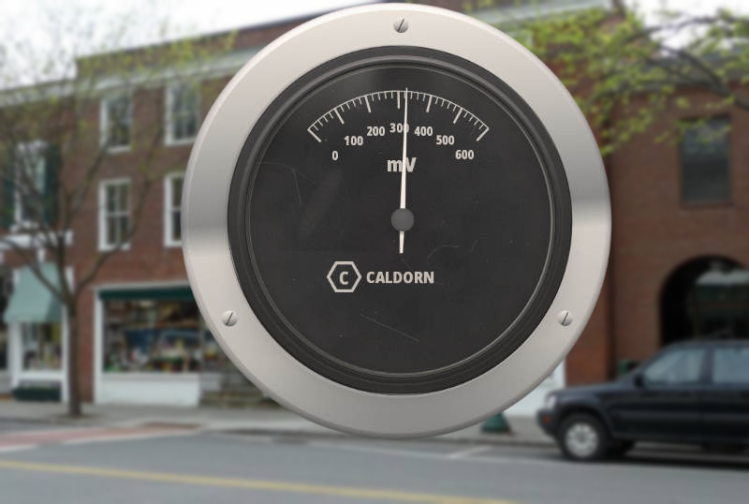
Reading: 320 mV
